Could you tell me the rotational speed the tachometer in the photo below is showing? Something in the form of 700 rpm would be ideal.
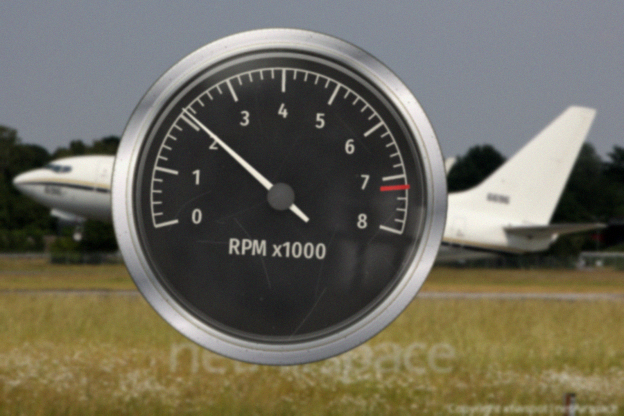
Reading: 2100 rpm
